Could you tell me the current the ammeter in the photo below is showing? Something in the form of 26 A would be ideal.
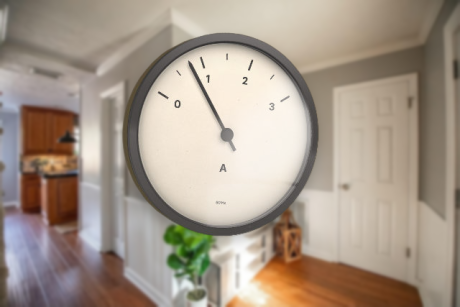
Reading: 0.75 A
